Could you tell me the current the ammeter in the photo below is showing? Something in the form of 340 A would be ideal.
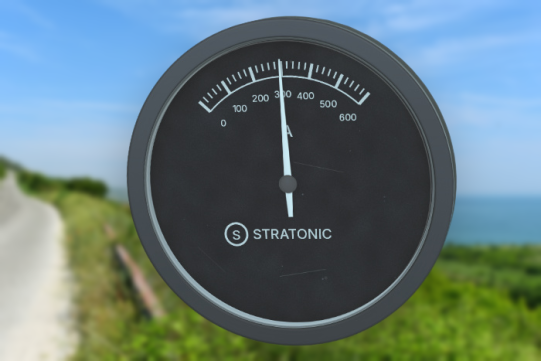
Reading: 300 A
